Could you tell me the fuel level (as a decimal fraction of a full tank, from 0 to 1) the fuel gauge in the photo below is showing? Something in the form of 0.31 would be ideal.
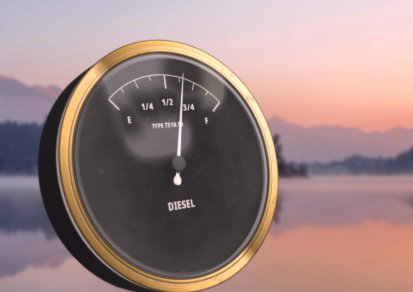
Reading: 0.625
